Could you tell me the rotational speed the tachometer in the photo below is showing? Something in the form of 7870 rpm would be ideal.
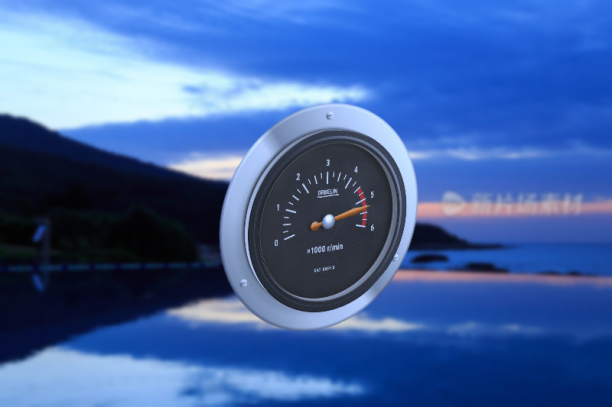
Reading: 5250 rpm
